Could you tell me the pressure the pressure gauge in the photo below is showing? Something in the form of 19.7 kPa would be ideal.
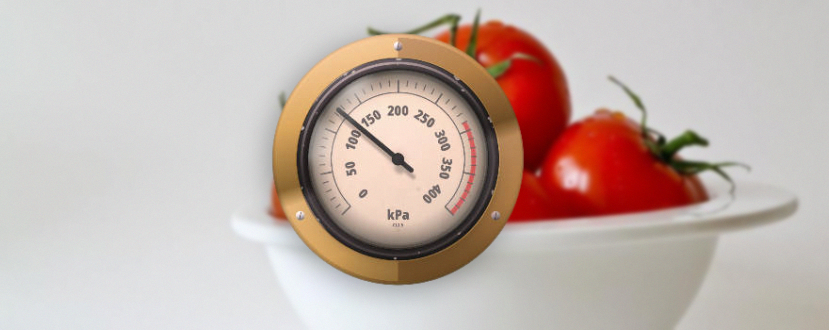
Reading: 125 kPa
